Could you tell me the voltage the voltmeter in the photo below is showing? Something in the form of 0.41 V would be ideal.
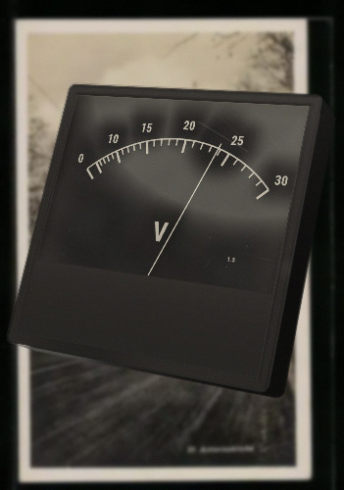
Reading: 24 V
